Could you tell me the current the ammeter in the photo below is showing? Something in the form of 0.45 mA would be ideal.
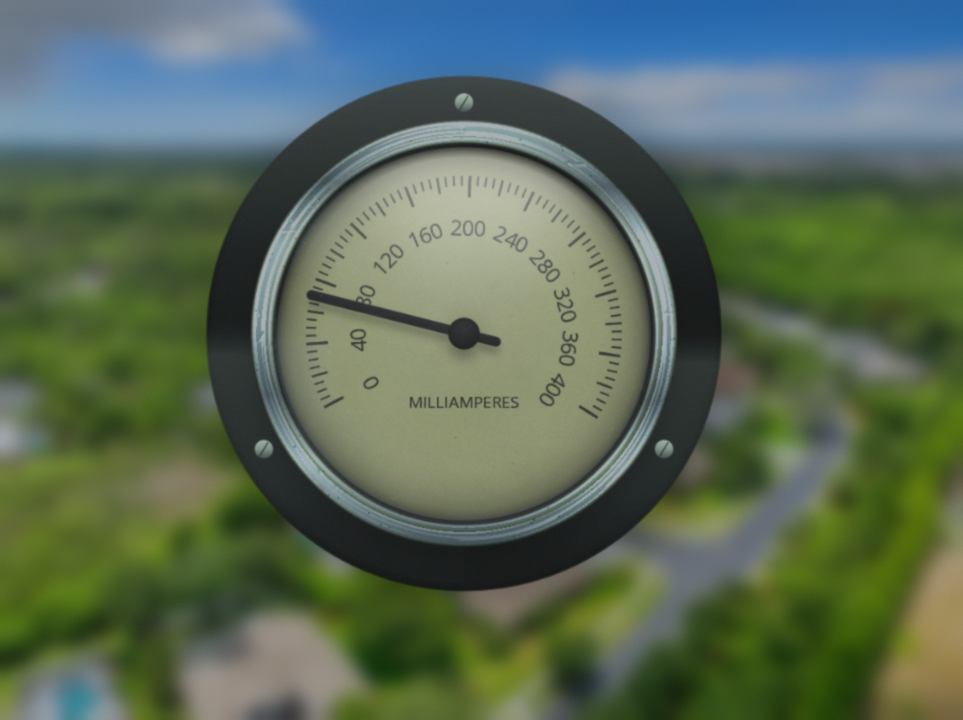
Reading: 70 mA
